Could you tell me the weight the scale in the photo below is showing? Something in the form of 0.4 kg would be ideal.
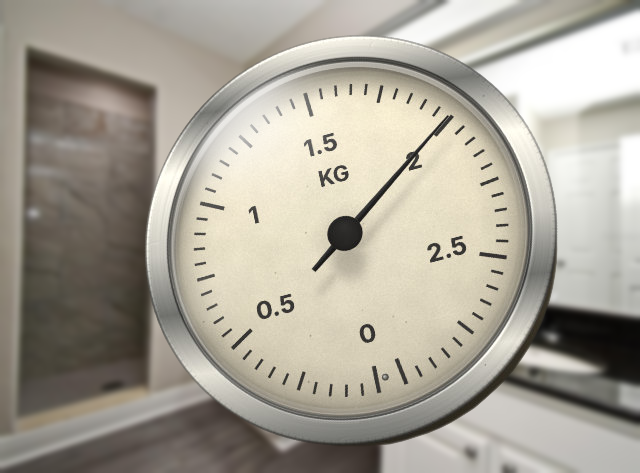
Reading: 2 kg
